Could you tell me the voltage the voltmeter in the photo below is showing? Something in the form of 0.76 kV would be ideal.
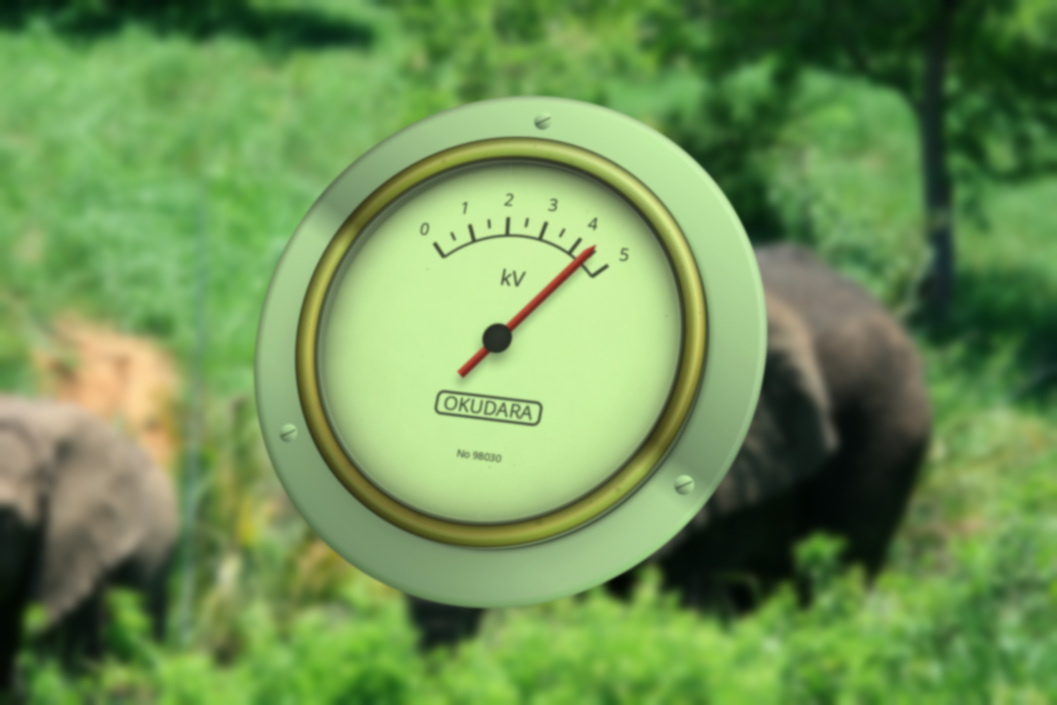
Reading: 4.5 kV
